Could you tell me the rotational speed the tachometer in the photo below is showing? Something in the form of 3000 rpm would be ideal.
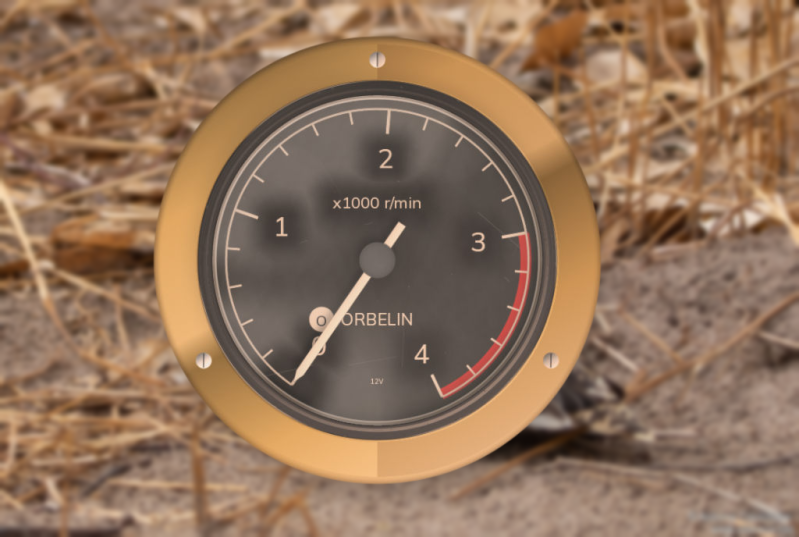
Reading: 0 rpm
